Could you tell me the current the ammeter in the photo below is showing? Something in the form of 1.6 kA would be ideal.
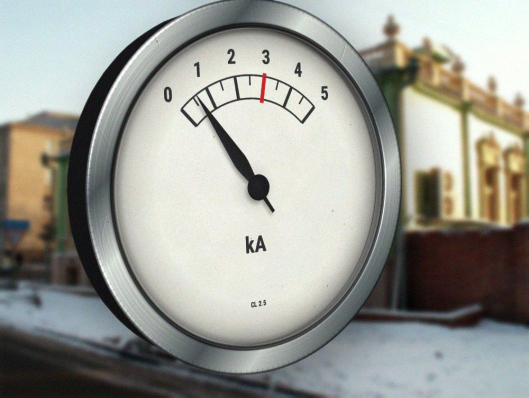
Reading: 0.5 kA
